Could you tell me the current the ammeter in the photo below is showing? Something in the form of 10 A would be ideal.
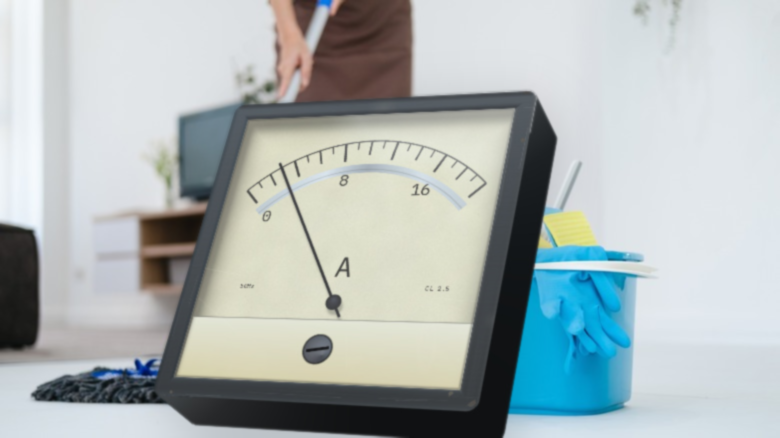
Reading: 3 A
